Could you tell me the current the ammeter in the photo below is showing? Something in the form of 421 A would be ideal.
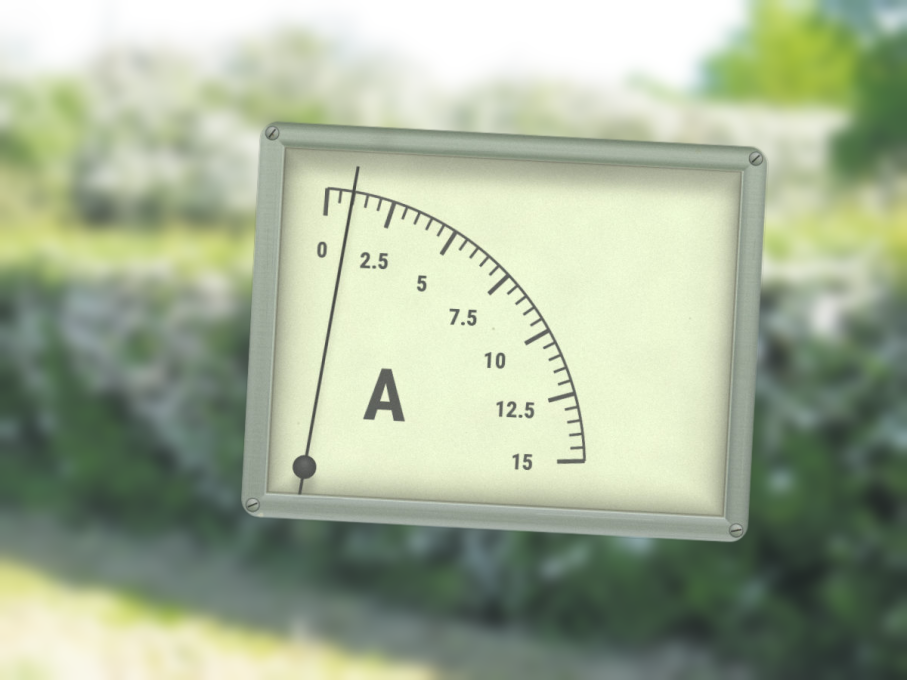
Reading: 1 A
